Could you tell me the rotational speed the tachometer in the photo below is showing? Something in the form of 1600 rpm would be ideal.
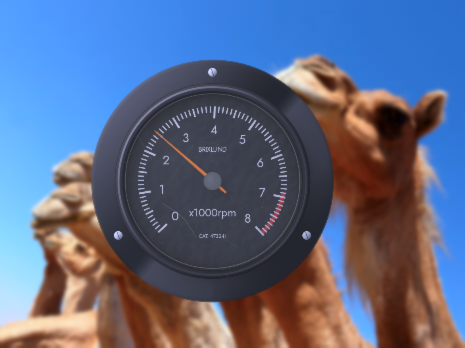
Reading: 2500 rpm
